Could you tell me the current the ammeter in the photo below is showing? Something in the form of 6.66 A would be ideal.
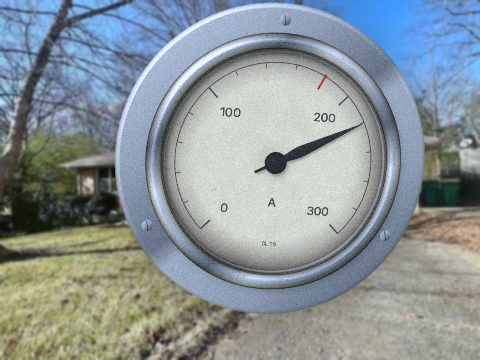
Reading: 220 A
